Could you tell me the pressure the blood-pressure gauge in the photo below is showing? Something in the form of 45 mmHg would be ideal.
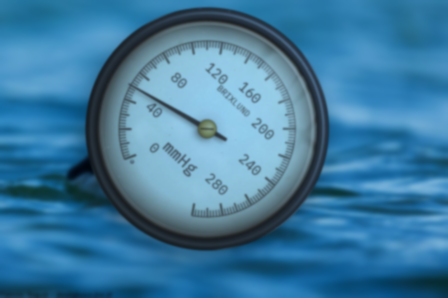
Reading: 50 mmHg
